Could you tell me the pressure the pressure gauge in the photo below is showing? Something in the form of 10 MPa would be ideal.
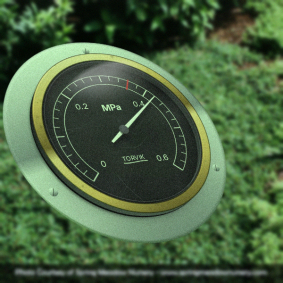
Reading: 0.42 MPa
